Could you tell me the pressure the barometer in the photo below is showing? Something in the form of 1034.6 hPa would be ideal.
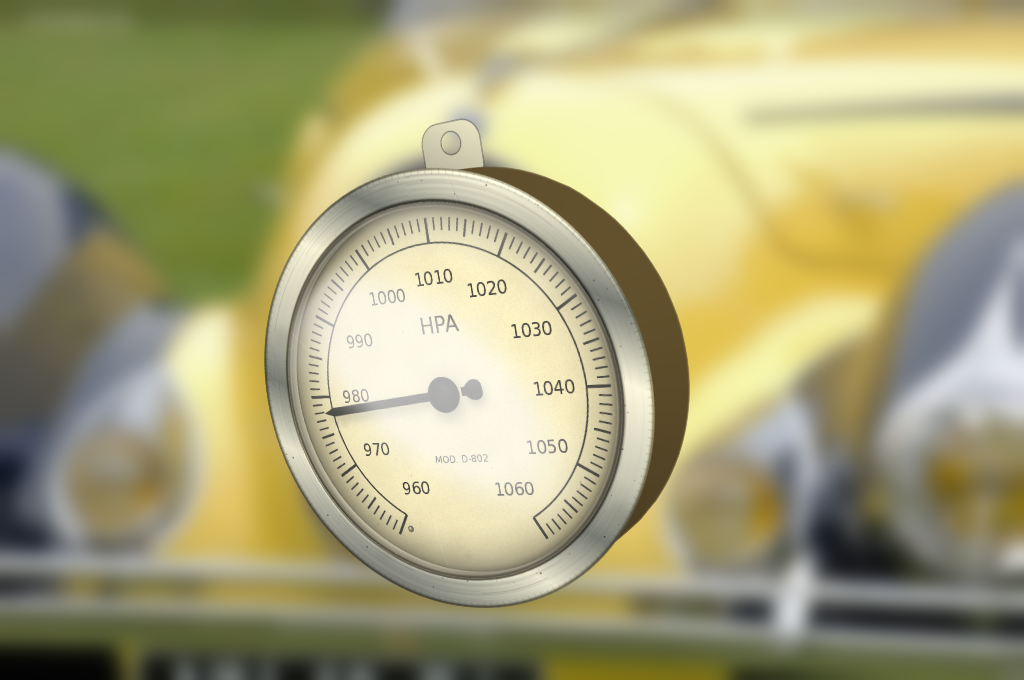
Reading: 978 hPa
